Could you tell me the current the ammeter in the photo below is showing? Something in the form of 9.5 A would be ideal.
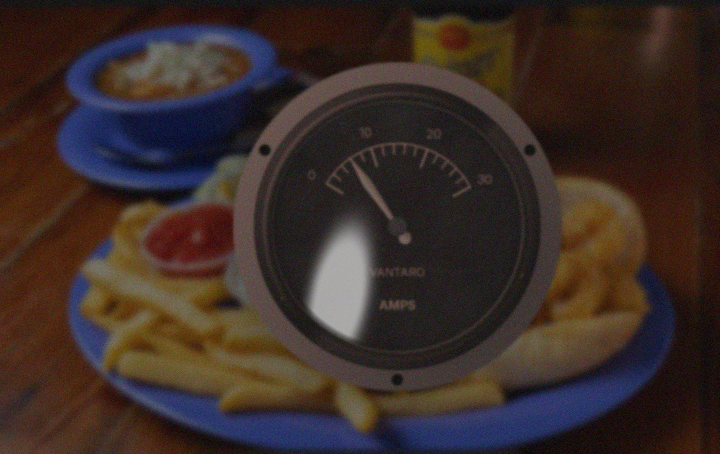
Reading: 6 A
